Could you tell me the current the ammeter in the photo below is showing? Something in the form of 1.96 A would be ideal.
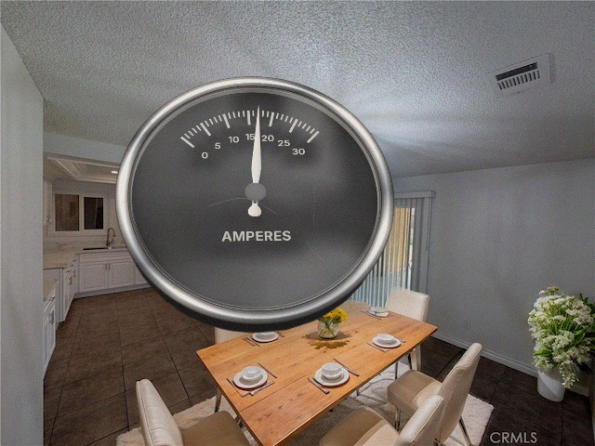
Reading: 17 A
